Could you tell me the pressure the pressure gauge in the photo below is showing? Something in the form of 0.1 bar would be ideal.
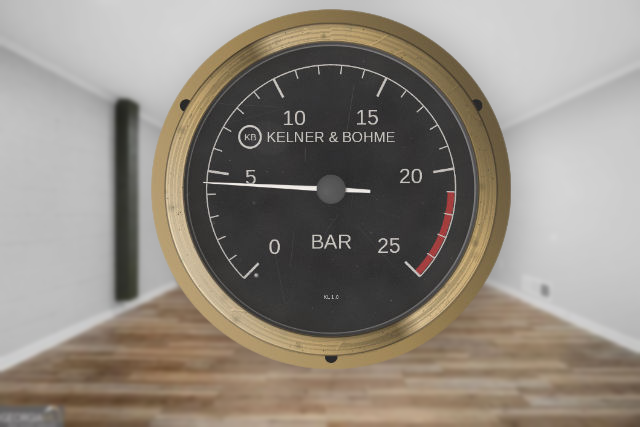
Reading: 4.5 bar
